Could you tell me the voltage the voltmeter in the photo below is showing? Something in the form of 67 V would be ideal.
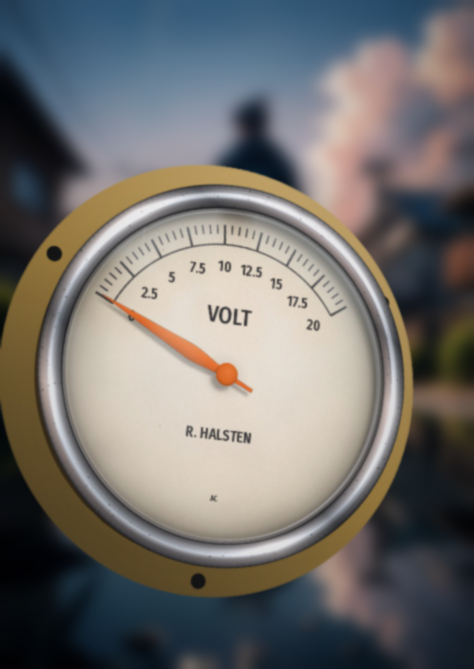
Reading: 0 V
